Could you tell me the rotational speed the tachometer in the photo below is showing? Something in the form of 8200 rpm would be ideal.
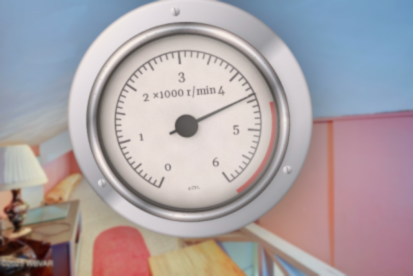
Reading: 4400 rpm
